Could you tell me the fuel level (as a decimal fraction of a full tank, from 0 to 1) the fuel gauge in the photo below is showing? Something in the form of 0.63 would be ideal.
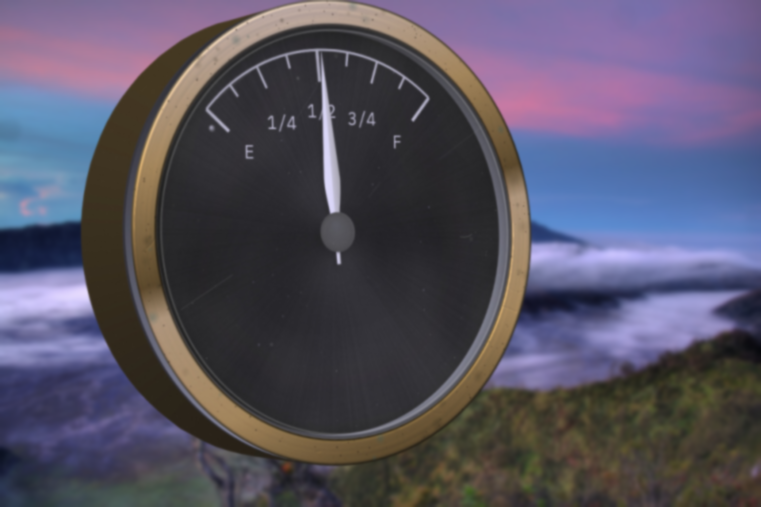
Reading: 0.5
